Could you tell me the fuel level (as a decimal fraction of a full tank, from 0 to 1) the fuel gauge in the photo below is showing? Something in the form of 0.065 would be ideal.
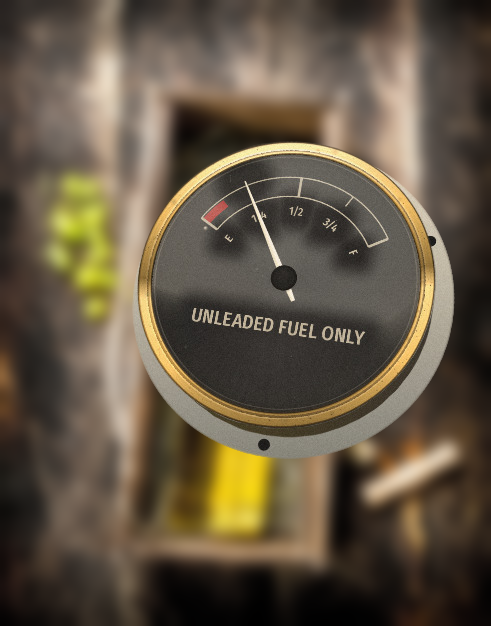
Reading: 0.25
